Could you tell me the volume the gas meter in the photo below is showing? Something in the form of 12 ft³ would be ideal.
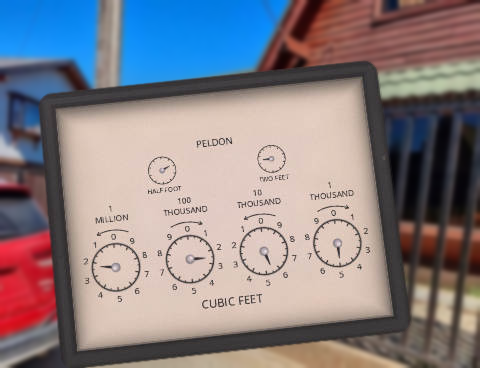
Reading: 225500 ft³
